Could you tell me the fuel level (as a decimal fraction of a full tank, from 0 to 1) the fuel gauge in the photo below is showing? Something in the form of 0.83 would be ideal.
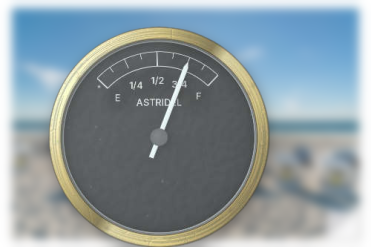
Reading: 0.75
